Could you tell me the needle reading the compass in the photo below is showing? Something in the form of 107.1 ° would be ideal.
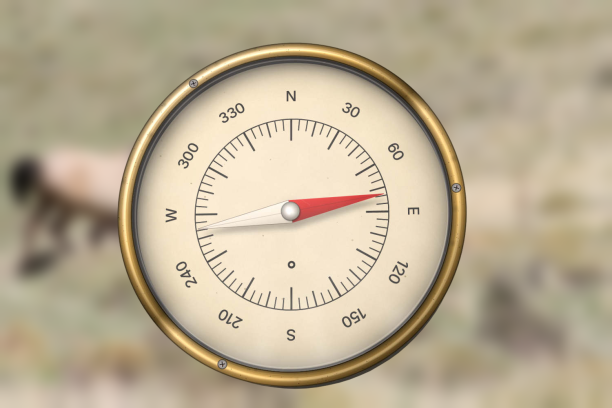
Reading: 80 °
